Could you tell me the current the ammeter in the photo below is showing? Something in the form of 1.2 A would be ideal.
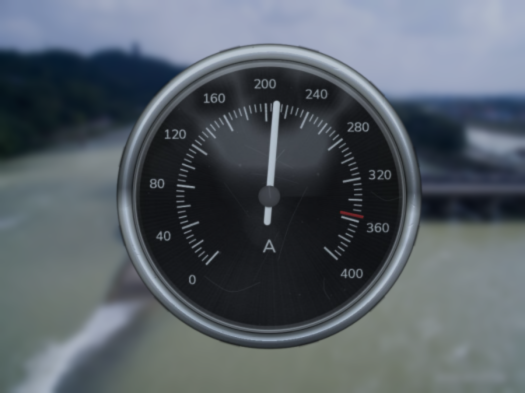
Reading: 210 A
